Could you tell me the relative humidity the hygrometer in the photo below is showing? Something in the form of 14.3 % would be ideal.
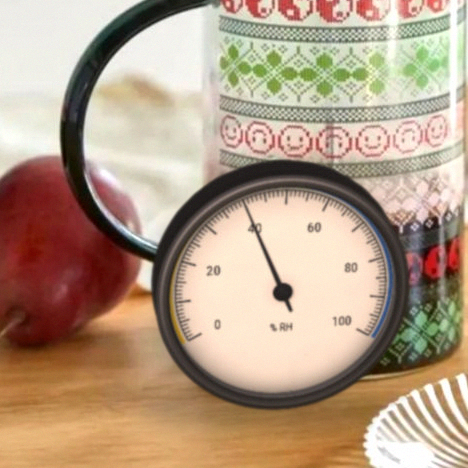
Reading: 40 %
